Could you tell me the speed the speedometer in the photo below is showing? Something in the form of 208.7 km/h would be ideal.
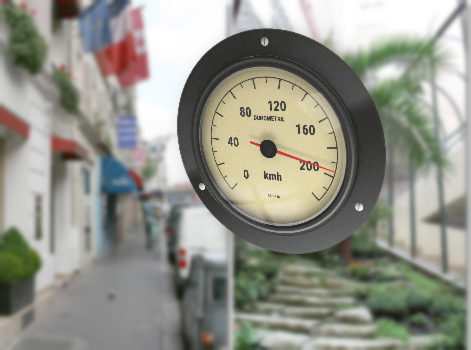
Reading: 195 km/h
